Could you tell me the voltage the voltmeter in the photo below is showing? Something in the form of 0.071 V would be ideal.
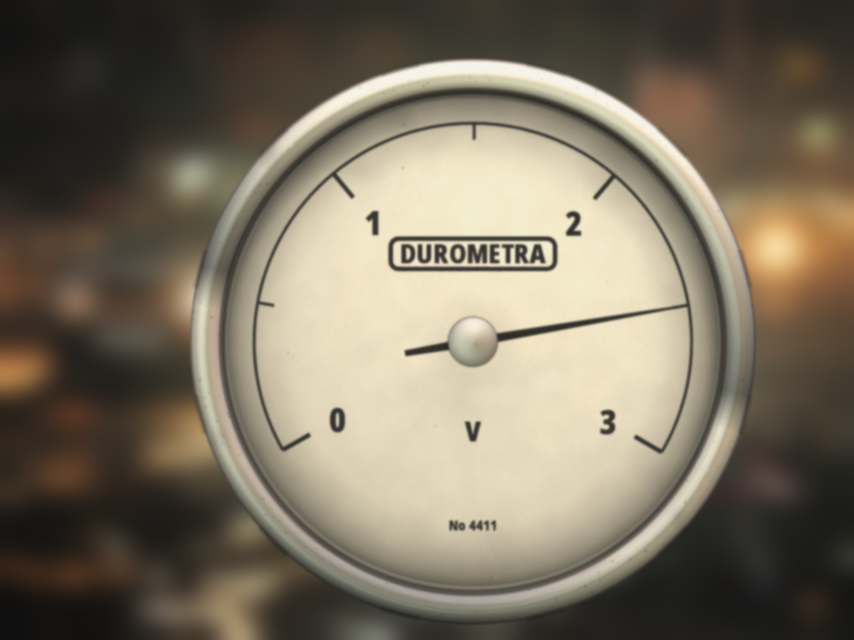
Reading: 2.5 V
